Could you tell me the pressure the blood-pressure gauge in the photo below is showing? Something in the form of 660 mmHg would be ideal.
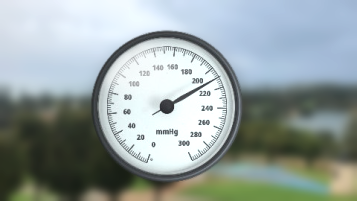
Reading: 210 mmHg
